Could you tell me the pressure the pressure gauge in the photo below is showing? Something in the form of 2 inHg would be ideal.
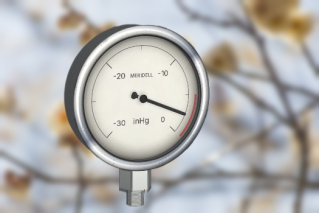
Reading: -2.5 inHg
